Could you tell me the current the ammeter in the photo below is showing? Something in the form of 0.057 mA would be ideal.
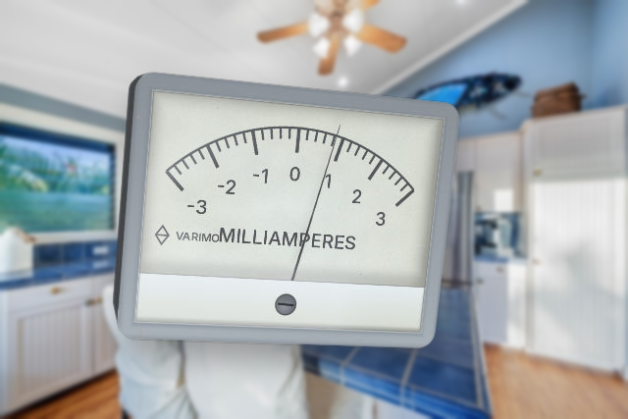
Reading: 0.8 mA
